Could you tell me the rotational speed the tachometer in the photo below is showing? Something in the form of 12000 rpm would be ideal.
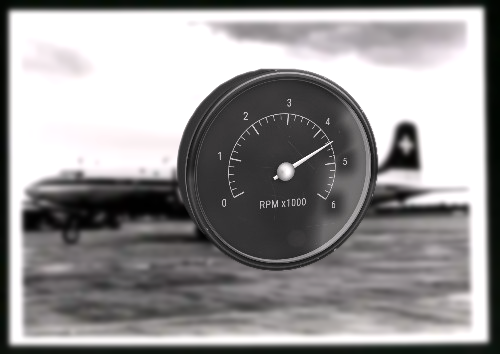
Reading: 4400 rpm
